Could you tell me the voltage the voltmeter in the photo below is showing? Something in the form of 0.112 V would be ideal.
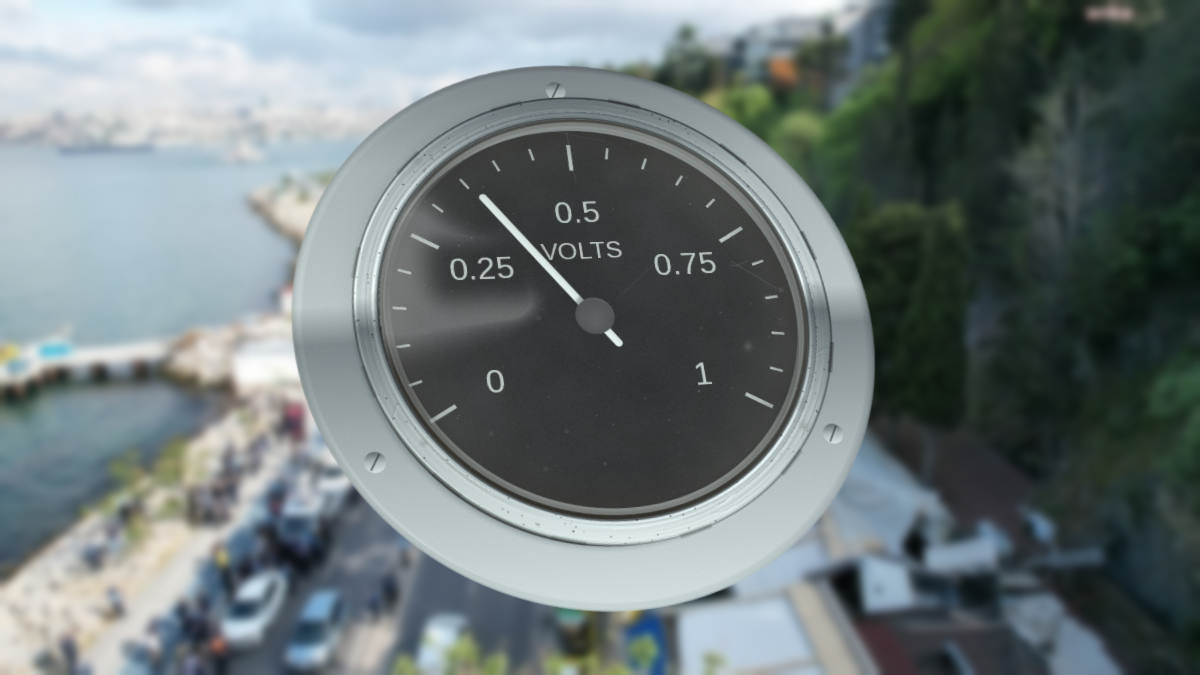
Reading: 0.35 V
